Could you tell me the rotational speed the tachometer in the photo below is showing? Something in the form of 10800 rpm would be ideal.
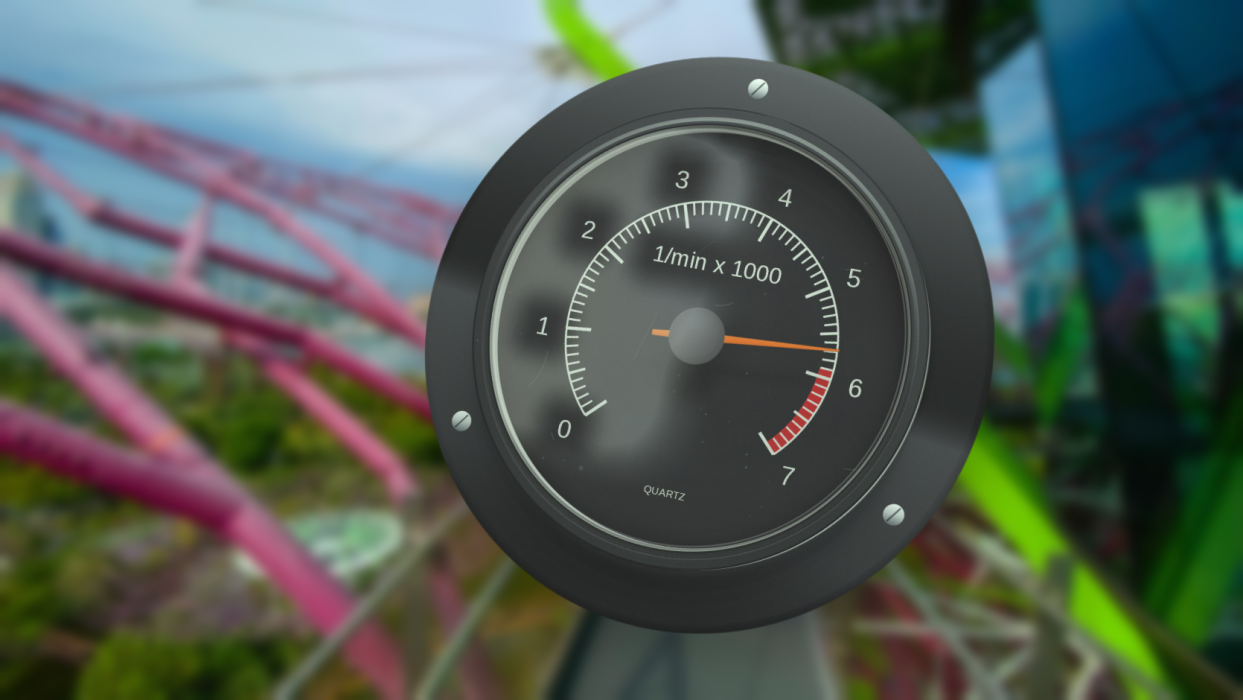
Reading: 5700 rpm
